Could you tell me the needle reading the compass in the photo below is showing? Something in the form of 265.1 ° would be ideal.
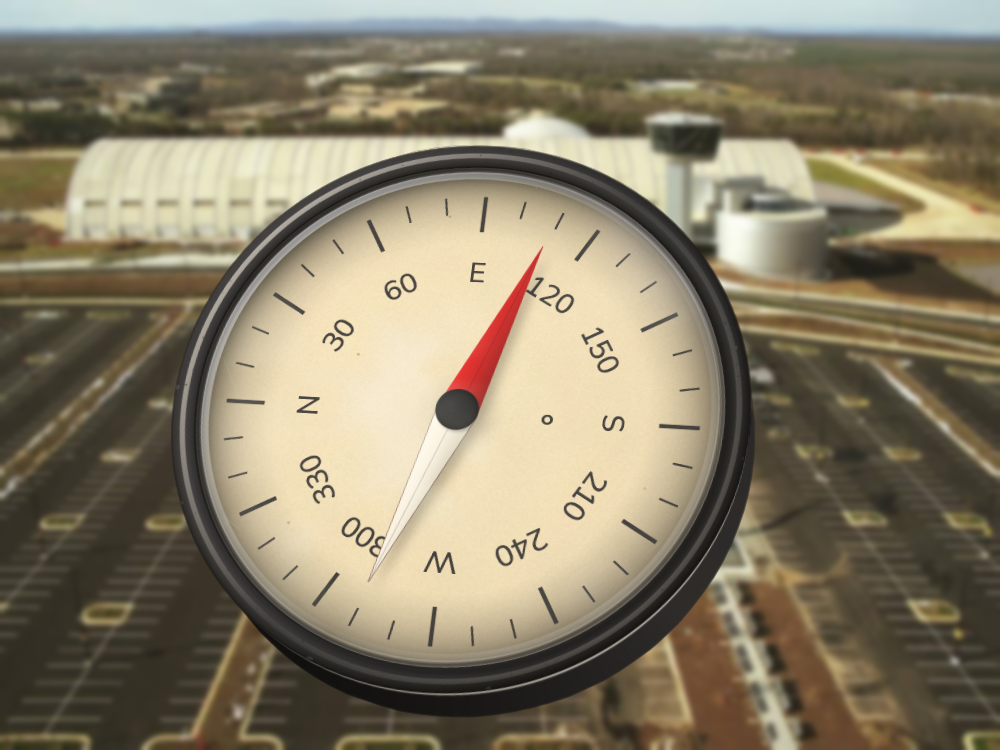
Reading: 110 °
